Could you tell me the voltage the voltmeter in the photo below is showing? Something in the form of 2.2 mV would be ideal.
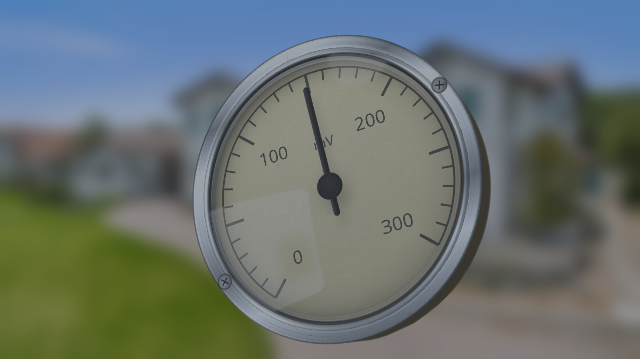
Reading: 150 mV
